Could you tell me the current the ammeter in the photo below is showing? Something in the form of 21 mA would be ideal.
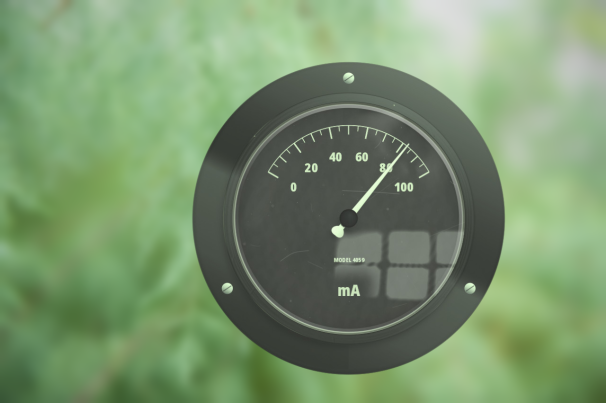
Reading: 82.5 mA
